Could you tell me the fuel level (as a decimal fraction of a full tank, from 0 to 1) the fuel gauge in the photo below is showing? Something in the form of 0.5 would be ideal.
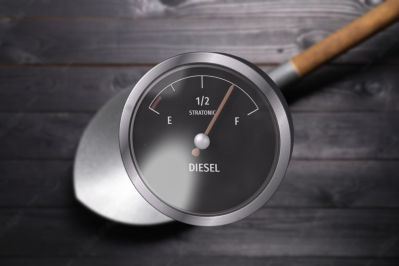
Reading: 0.75
